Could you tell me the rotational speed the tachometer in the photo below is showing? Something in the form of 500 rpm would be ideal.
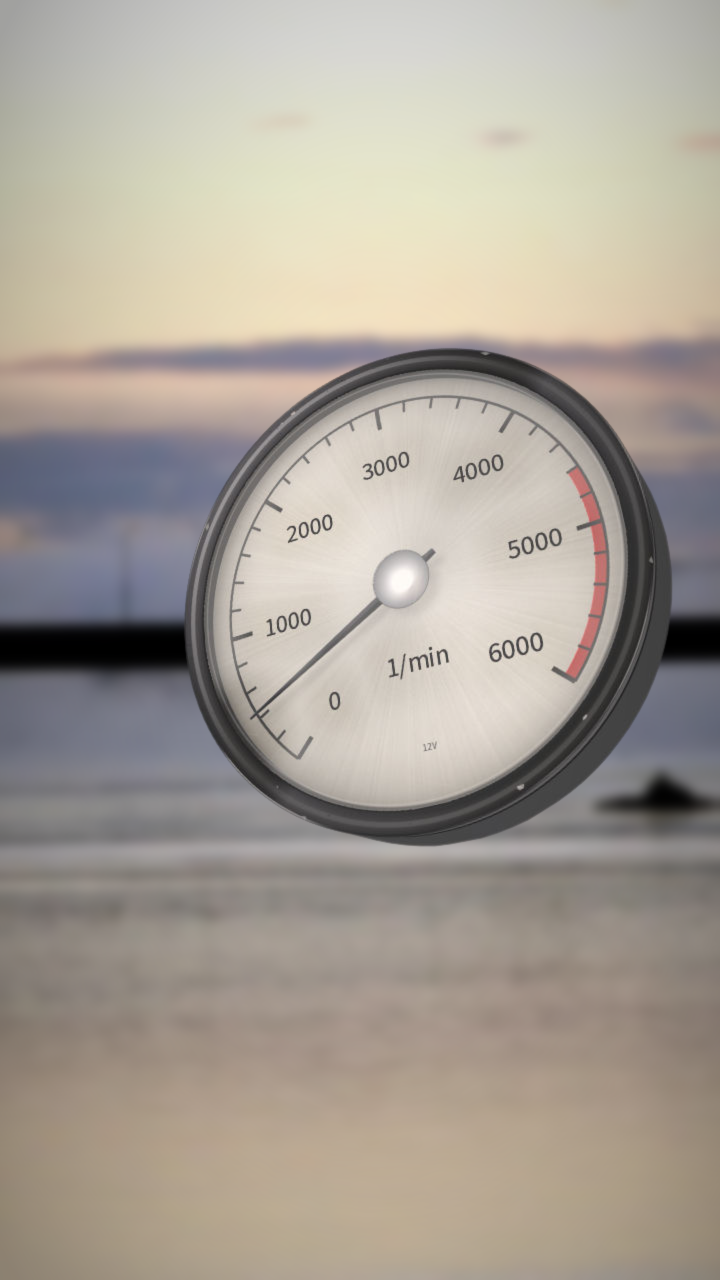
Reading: 400 rpm
